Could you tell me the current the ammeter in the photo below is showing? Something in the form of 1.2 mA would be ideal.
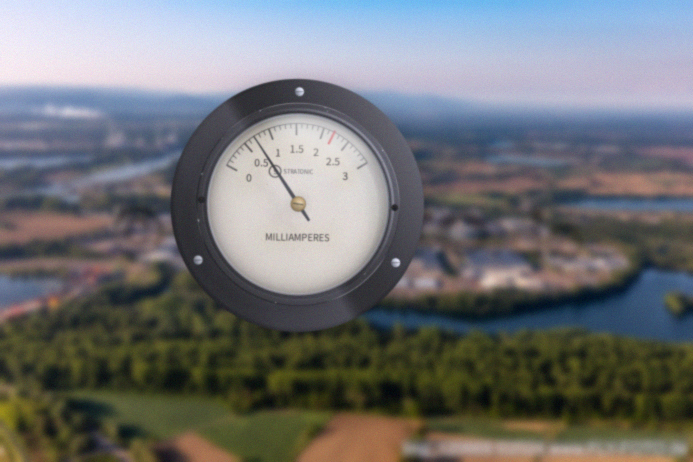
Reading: 0.7 mA
